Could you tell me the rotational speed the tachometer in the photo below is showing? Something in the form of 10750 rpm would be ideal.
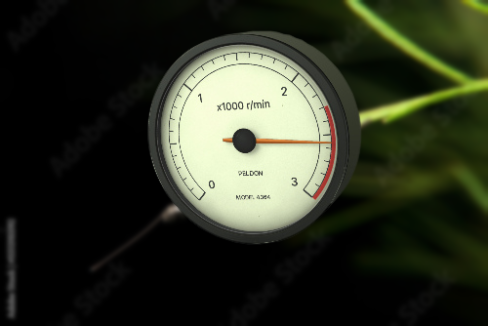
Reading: 2550 rpm
